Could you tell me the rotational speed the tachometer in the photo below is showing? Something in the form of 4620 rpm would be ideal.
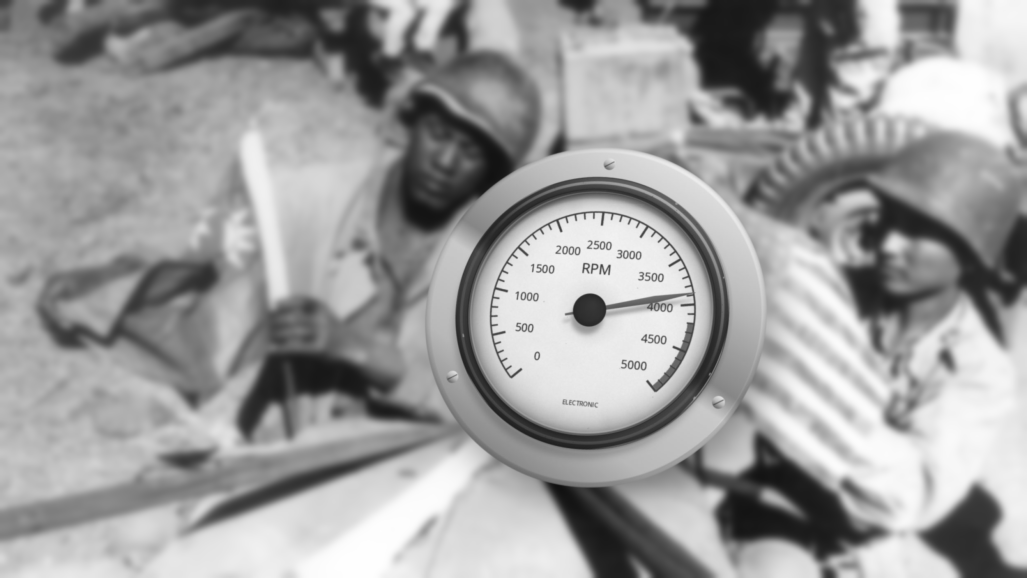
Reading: 3900 rpm
